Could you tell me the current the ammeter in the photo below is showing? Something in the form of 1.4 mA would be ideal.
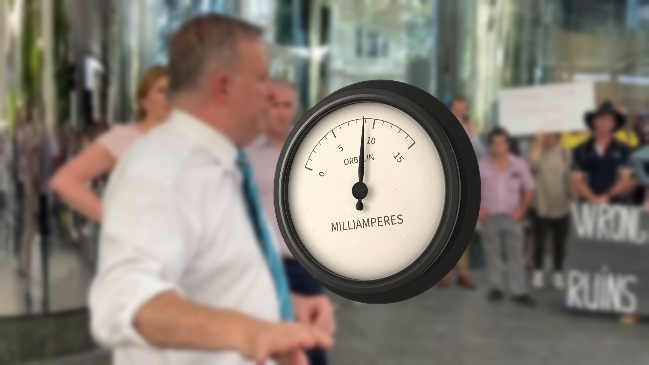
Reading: 9 mA
